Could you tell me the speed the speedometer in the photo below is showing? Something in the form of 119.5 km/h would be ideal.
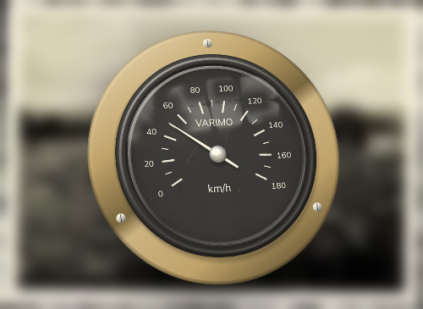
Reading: 50 km/h
